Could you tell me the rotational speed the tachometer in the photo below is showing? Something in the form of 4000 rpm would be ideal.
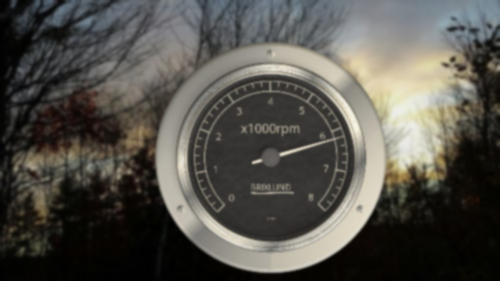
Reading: 6200 rpm
